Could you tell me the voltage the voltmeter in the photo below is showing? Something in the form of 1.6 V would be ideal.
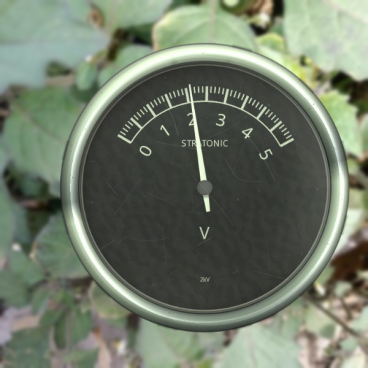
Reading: 2.1 V
